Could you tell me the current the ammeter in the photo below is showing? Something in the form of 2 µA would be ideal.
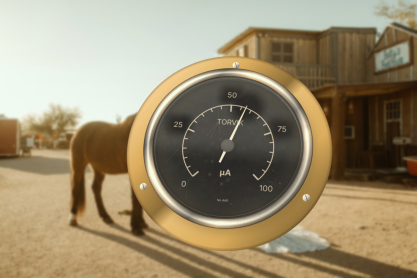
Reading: 57.5 µA
